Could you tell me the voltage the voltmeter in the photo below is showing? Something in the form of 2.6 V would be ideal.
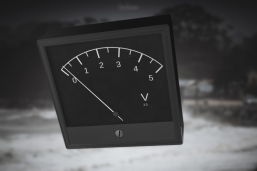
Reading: 0.25 V
